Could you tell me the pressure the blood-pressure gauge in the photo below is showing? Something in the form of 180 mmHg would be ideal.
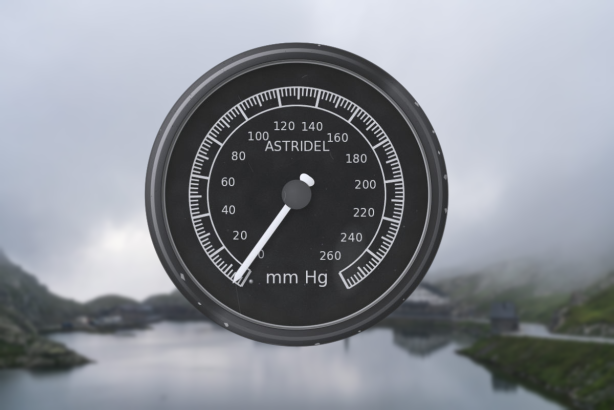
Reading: 4 mmHg
